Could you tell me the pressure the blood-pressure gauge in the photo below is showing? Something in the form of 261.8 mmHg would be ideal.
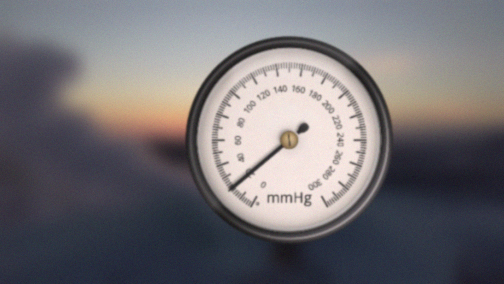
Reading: 20 mmHg
